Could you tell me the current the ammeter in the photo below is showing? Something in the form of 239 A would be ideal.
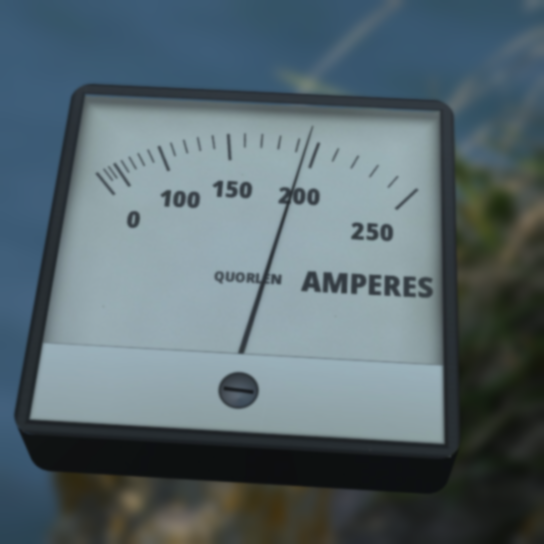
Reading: 195 A
